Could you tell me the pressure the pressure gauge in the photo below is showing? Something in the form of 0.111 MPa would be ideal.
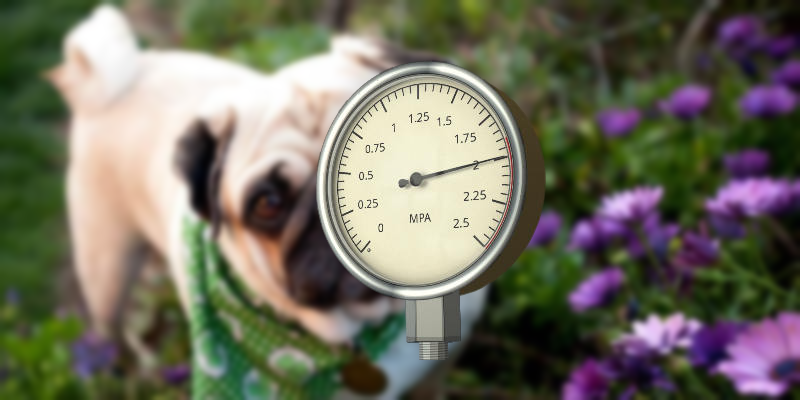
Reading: 2 MPa
